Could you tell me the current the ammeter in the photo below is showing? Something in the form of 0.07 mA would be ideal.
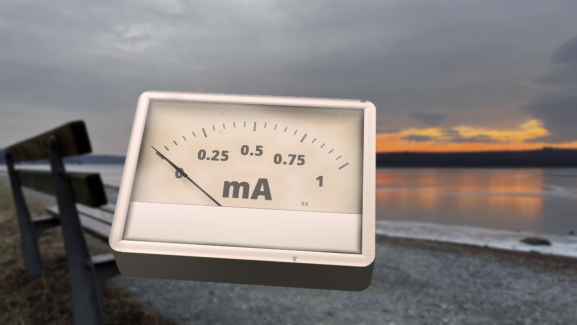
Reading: 0 mA
